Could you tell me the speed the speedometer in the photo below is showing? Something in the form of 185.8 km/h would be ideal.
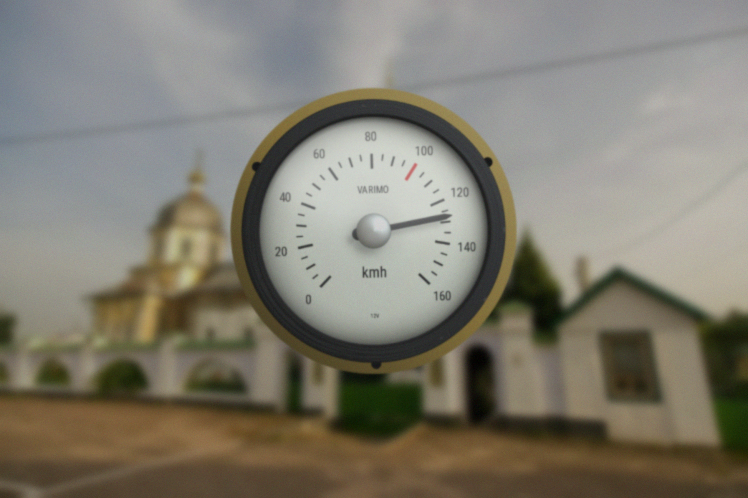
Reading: 127.5 km/h
